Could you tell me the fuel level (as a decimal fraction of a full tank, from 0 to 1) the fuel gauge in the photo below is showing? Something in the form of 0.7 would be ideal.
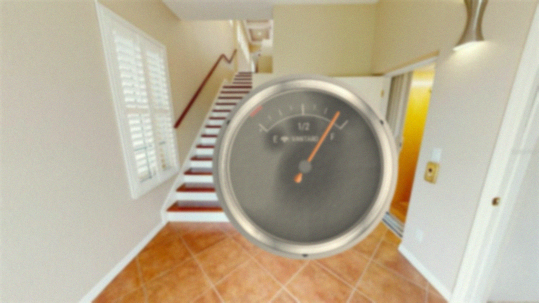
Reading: 0.875
